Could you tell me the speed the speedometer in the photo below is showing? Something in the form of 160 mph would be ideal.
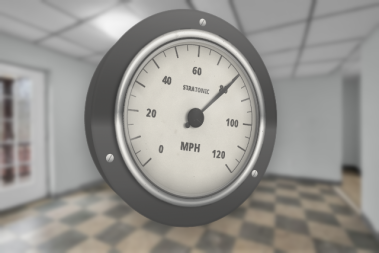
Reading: 80 mph
